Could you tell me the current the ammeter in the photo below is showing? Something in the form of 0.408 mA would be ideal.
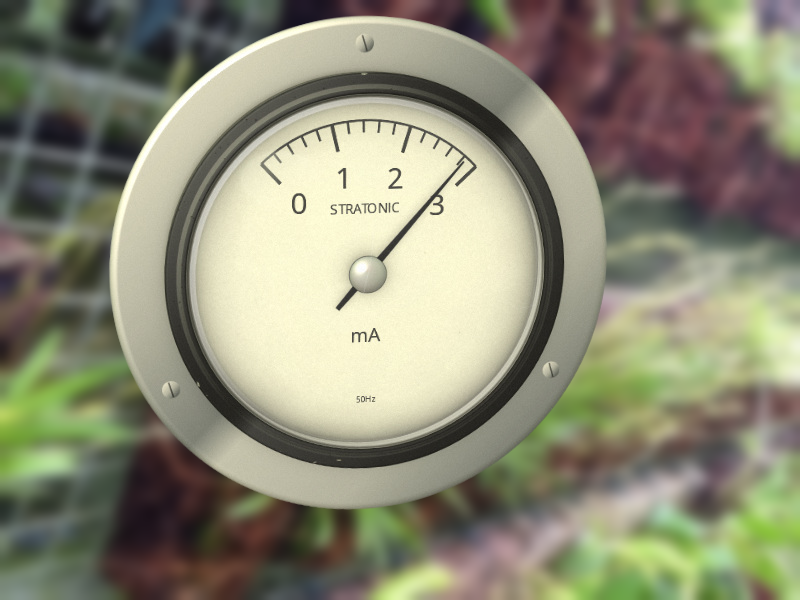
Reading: 2.8 mA
